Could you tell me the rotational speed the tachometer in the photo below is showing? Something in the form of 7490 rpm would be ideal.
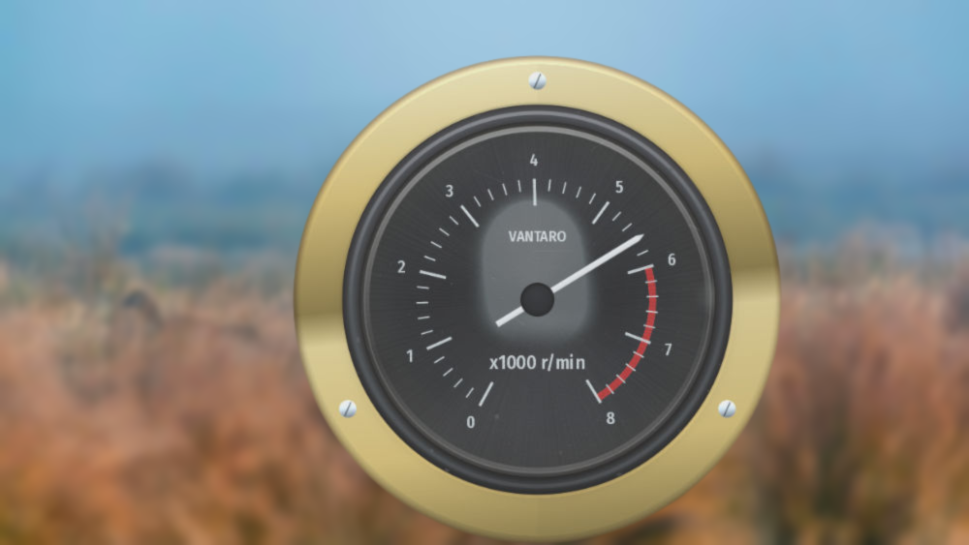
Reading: 5600 rpm
